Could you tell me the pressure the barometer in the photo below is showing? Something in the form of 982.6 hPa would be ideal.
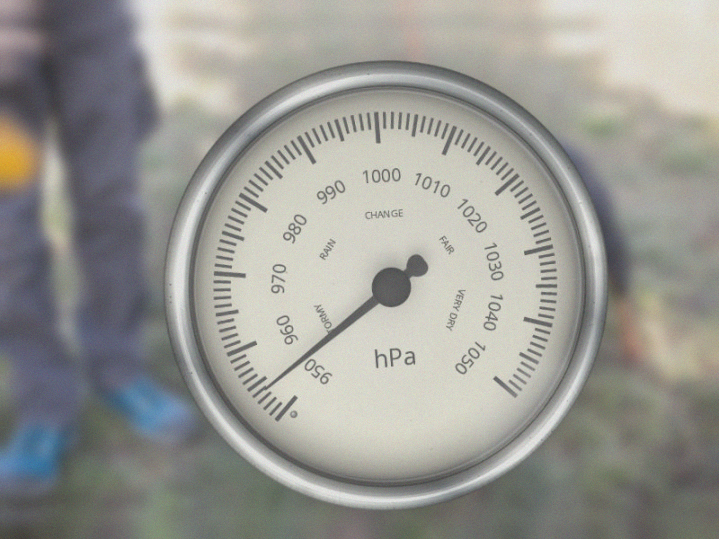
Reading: 954 hPa
